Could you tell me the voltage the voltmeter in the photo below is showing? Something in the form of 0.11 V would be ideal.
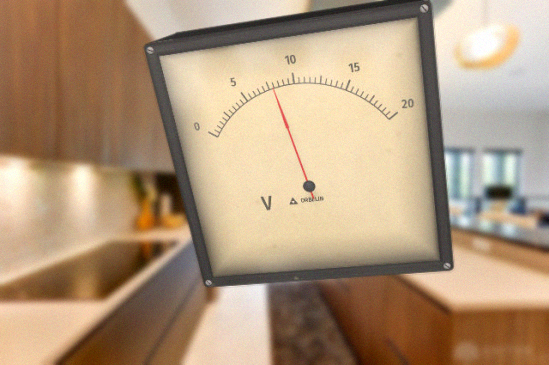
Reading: 8 V
